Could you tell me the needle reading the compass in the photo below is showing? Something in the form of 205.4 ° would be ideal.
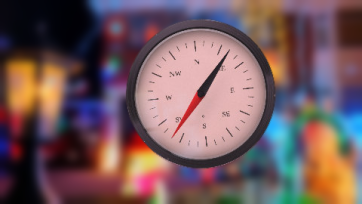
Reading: 220 °
